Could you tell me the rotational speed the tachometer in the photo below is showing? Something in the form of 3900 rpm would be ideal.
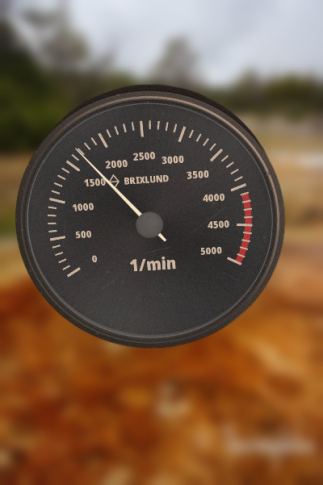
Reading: 1700 rpm
